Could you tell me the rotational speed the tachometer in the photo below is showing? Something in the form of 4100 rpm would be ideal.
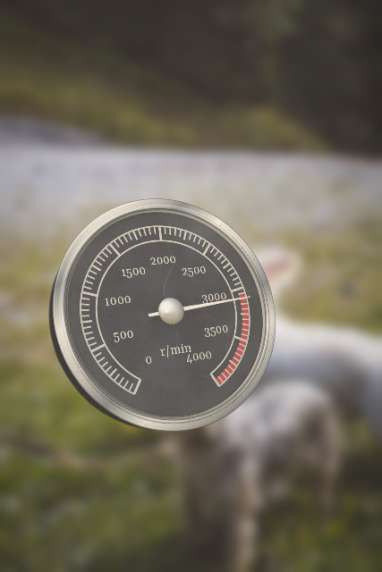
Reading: 3100 rpm
